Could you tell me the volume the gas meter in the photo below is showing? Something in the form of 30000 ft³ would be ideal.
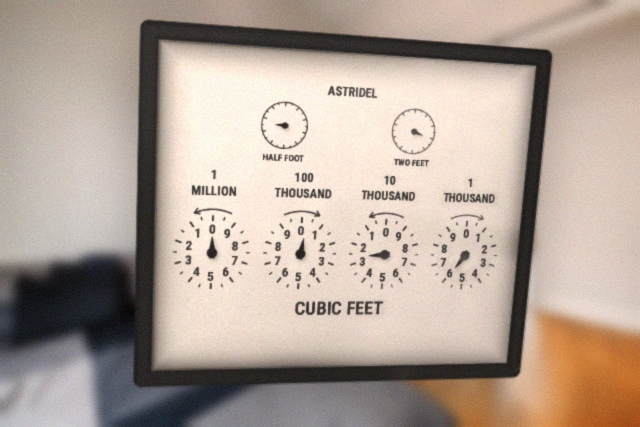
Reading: 2600 ft³
